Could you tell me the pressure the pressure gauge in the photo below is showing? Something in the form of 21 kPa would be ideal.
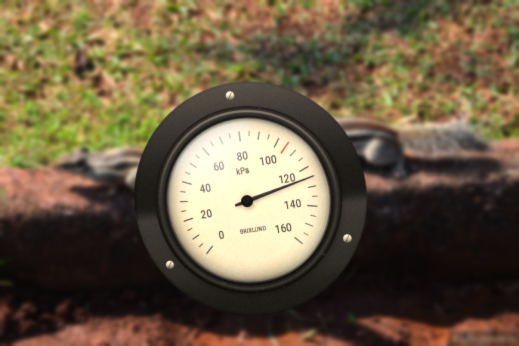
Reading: 125 kPa
